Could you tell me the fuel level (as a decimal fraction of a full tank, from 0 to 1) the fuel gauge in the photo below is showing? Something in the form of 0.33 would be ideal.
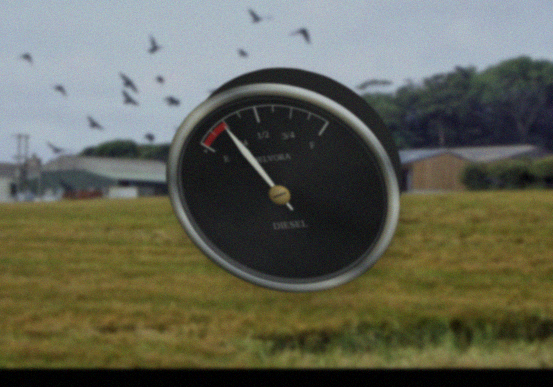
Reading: 0.25
